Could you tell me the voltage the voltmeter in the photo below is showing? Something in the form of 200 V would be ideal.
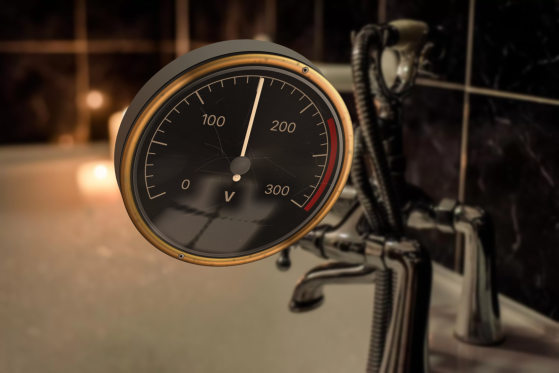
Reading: 150 V
